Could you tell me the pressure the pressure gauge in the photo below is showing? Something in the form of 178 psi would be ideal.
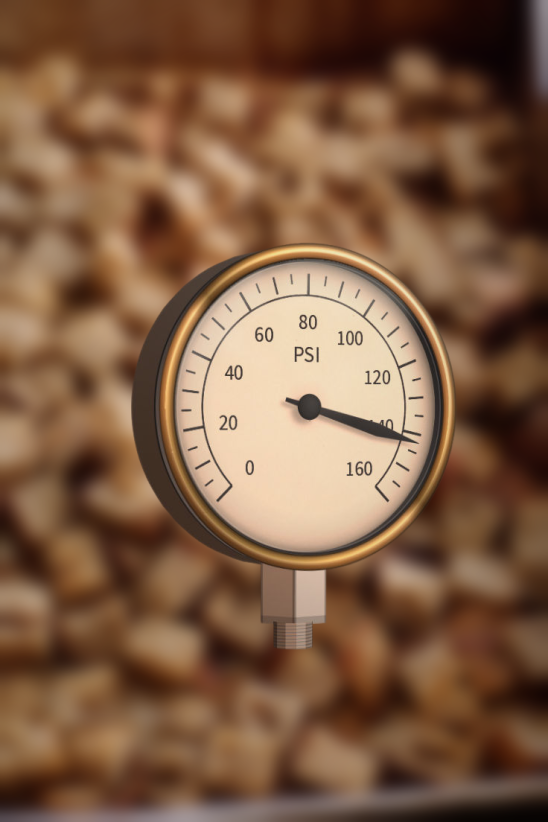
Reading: 142.5 psi
